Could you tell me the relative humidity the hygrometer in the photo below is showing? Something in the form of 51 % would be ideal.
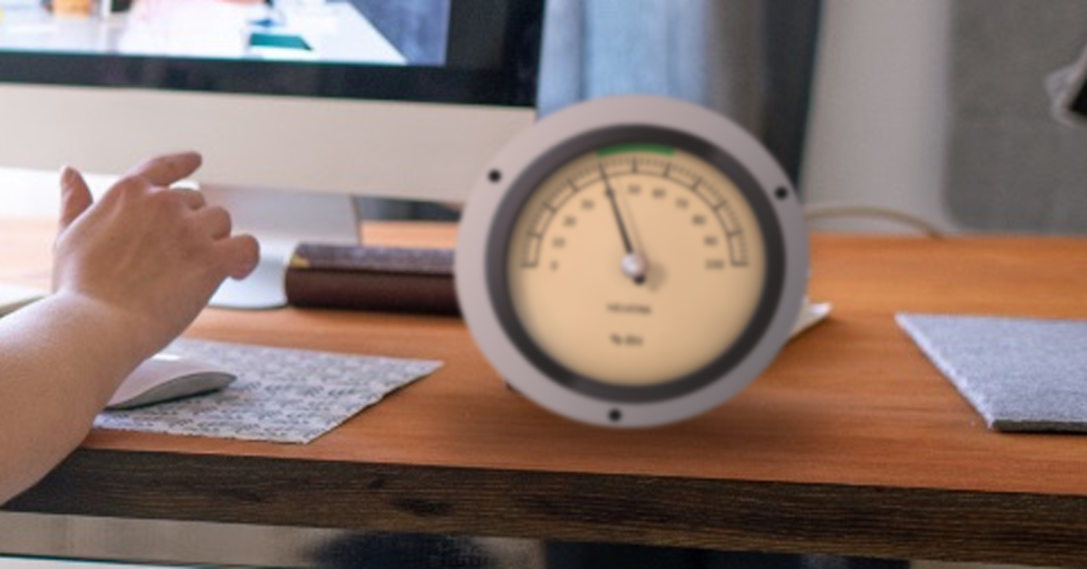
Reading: 40 %
